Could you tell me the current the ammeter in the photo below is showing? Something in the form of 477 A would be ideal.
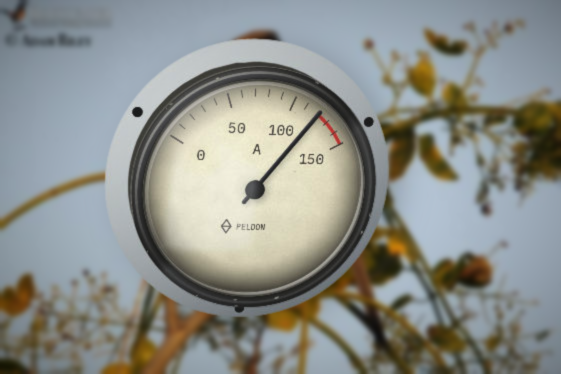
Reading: 120 A
